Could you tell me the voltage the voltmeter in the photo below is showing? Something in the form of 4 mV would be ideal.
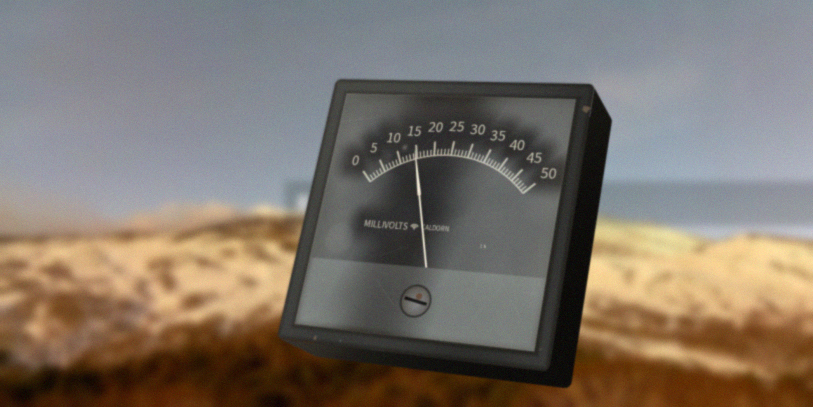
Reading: 15 mV
